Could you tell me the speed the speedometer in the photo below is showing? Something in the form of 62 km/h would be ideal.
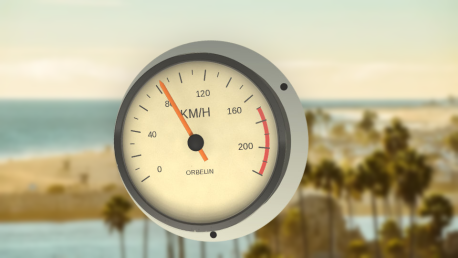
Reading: 85 km/h
